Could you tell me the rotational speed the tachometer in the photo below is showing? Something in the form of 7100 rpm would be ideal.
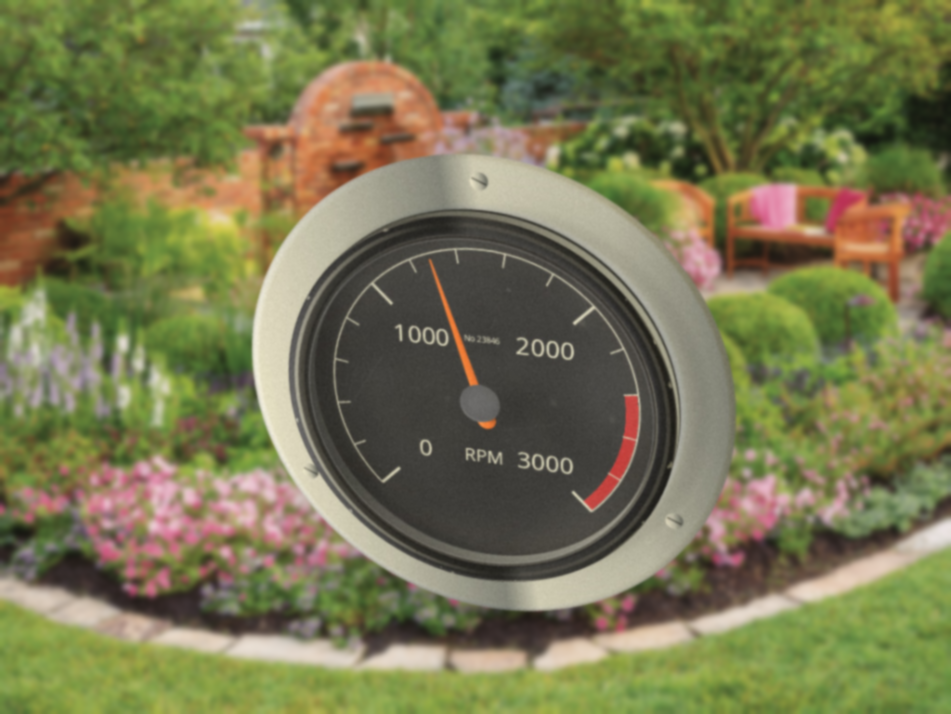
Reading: 1300 rpm
